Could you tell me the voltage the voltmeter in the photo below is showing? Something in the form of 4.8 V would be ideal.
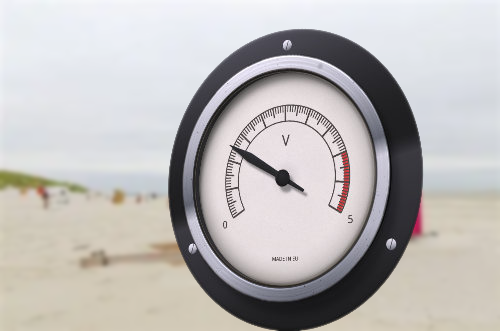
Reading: 1.25 V
